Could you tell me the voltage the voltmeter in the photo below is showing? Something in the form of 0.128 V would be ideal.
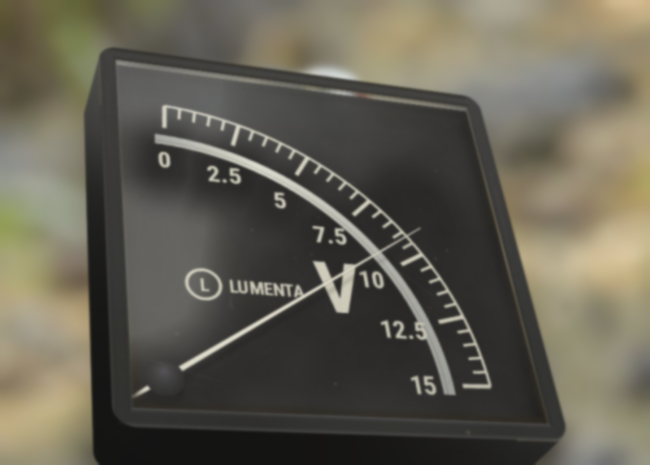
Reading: 9.25 V
